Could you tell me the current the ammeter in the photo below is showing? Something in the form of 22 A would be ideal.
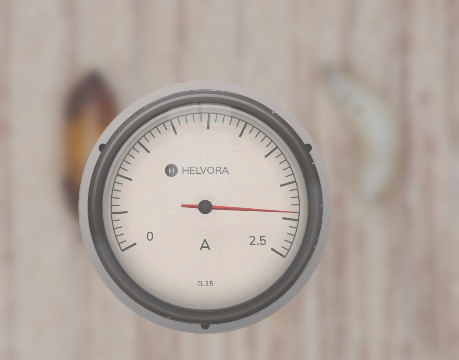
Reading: 2.2 A
